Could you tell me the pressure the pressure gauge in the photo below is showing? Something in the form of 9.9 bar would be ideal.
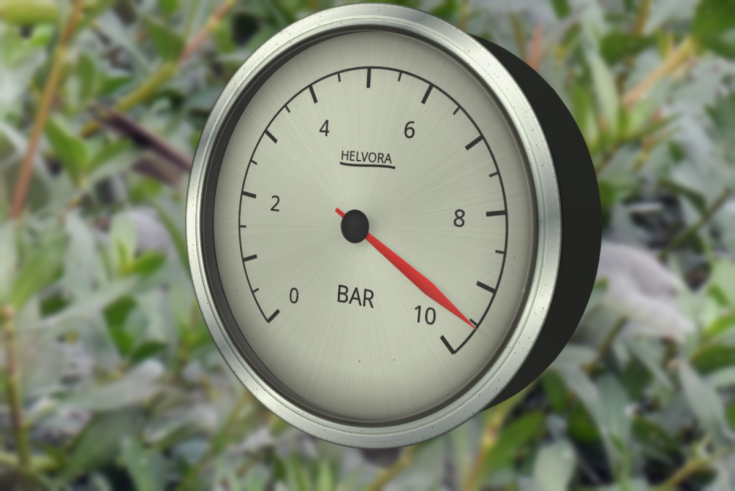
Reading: 9.5 bar
